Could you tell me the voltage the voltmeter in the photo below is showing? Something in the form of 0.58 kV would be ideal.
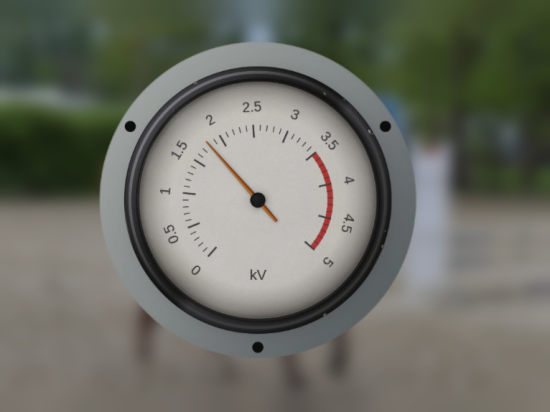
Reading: 1.8 kV
